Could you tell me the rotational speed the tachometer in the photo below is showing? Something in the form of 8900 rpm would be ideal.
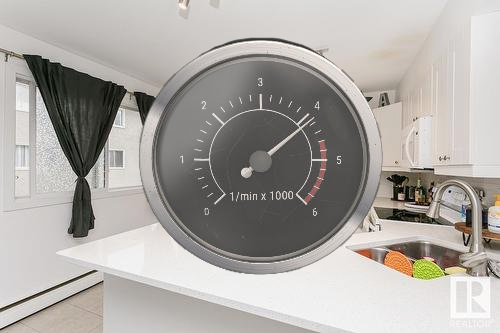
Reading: 4100 rpm
